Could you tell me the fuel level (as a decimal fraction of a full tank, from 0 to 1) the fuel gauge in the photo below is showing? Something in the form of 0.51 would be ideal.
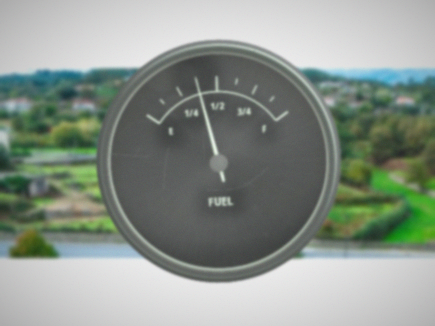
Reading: 0.375
